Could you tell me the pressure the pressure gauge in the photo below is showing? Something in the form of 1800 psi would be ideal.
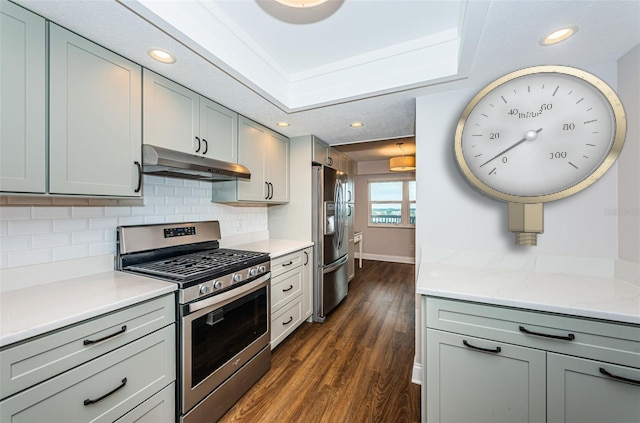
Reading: 5 psi
